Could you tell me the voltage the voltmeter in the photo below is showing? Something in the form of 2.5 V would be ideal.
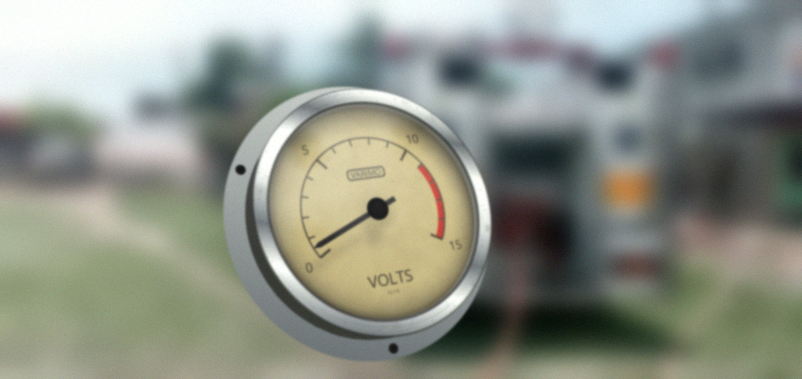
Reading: 0.5 V
